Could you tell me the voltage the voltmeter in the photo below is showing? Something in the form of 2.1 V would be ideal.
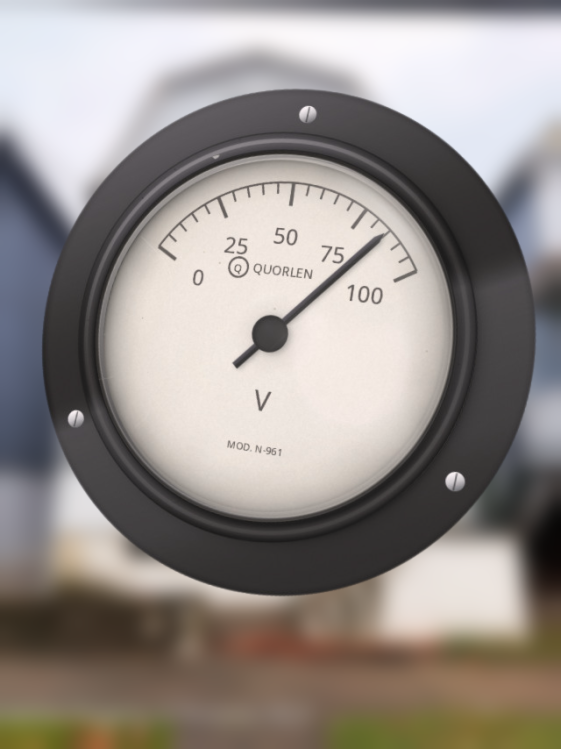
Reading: 85 V
